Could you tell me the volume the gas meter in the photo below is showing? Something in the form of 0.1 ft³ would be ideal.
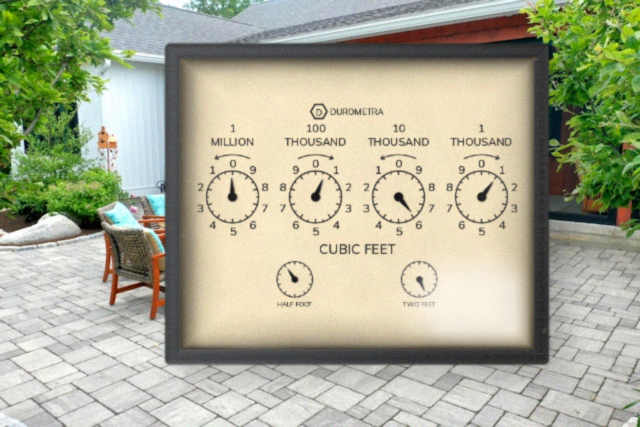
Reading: 6100 ft³
